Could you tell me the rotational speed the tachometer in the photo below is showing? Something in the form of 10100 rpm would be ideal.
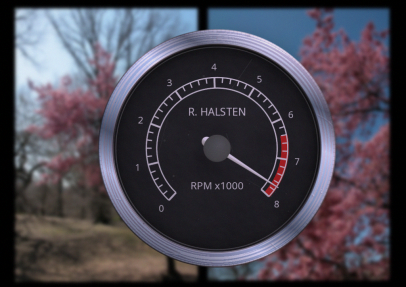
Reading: 7700 rpm
